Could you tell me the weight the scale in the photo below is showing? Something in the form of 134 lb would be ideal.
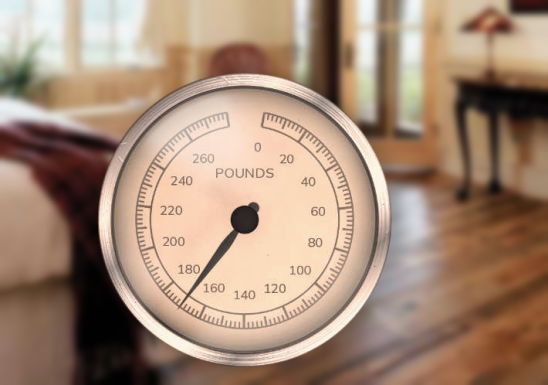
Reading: 170 lb
